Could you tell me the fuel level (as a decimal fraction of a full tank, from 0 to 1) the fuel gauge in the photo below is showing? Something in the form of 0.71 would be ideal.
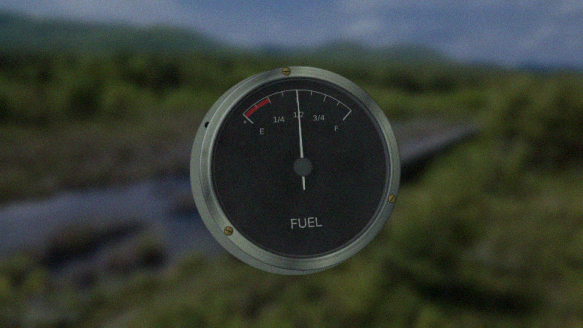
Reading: 0.5
